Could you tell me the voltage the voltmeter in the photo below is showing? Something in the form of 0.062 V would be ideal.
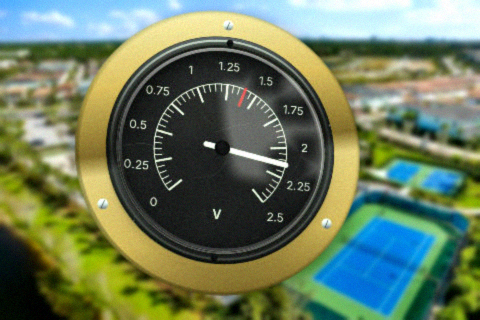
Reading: 2.15 V
